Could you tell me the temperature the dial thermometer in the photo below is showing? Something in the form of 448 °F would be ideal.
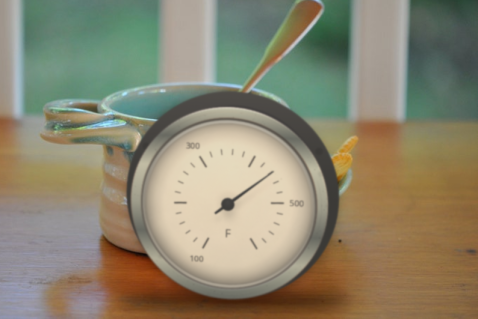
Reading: 440 °F
